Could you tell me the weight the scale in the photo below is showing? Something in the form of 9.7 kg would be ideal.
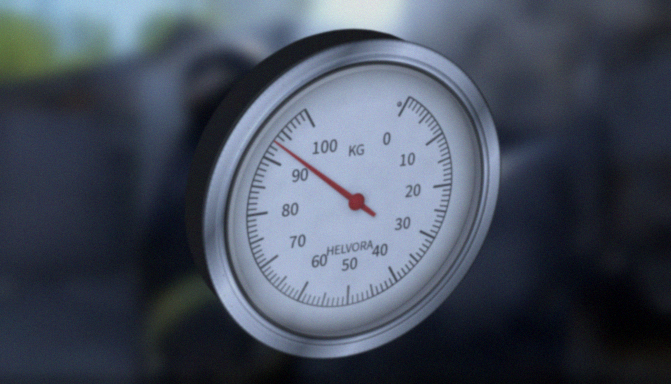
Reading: 93 kg
